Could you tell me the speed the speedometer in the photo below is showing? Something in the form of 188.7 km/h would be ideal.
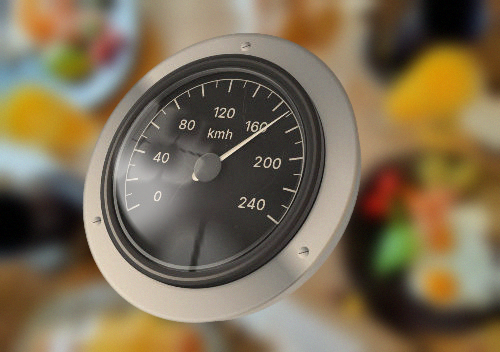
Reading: 170 km/h
